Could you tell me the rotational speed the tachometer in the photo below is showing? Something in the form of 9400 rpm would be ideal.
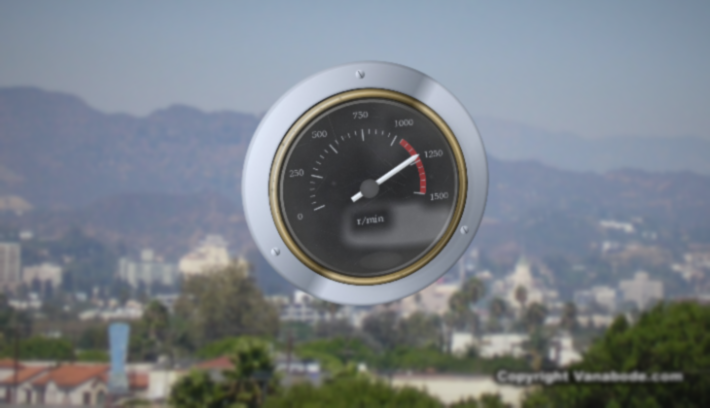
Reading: 1200 rpm
